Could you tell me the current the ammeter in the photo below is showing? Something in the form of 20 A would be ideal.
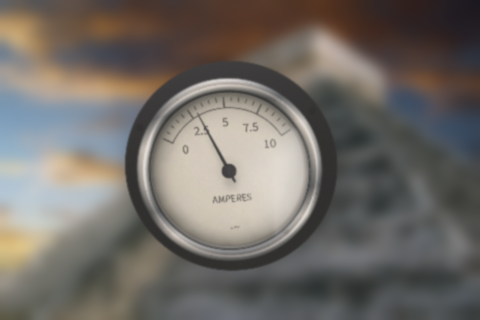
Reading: 3 A
